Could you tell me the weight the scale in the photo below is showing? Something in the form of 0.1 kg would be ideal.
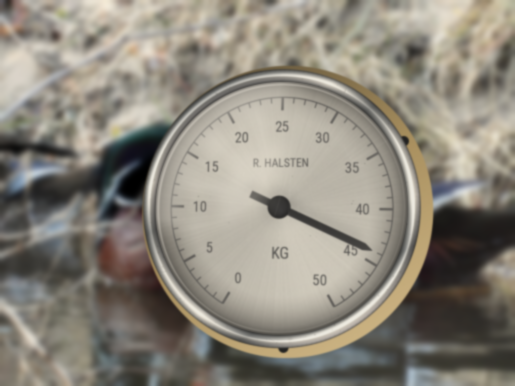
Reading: 44 kg
